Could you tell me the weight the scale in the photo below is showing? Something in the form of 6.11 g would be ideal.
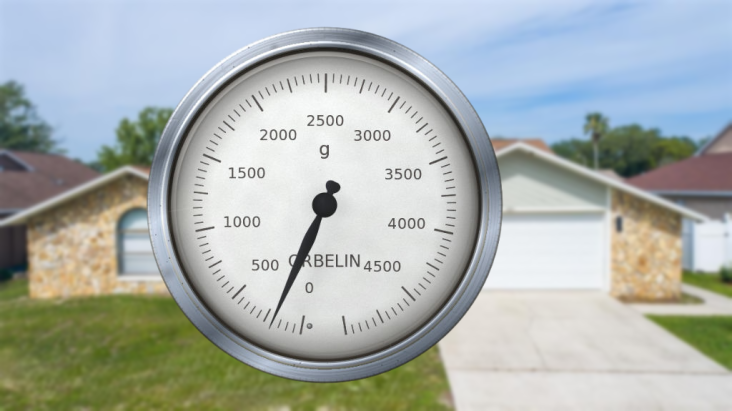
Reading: 200 g
